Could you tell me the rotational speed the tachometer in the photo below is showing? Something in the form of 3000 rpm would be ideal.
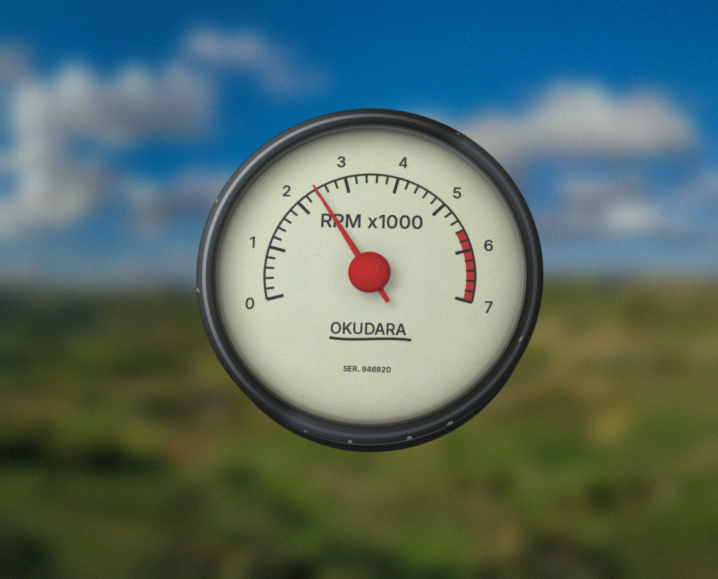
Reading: 2400 rpm
